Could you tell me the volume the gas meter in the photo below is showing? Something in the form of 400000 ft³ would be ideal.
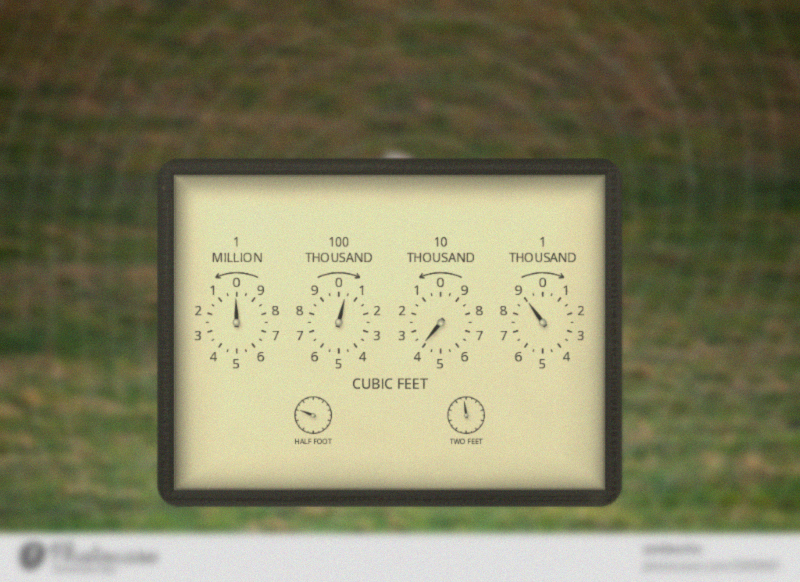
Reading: 3900 ft³
